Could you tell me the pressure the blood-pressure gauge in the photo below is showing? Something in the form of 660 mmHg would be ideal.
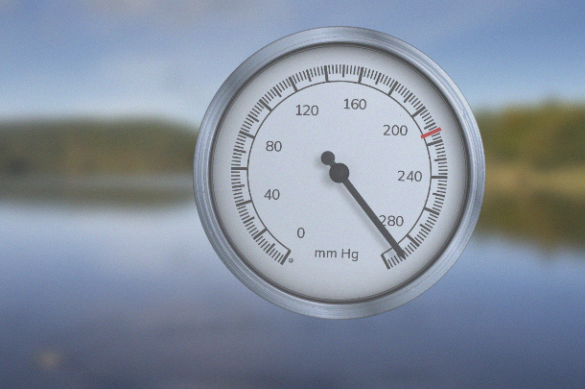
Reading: 290 mmHg
